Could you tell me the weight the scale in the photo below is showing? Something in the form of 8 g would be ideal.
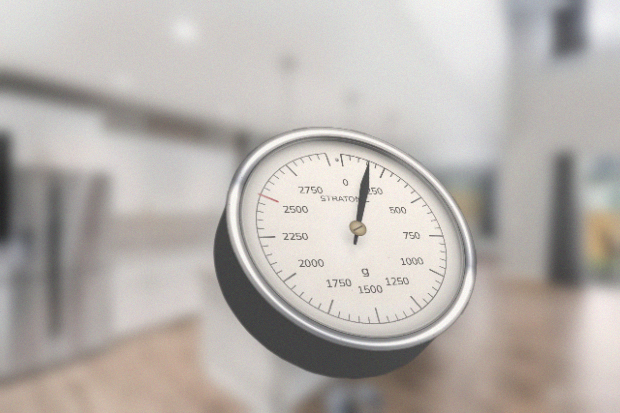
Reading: 150 g
